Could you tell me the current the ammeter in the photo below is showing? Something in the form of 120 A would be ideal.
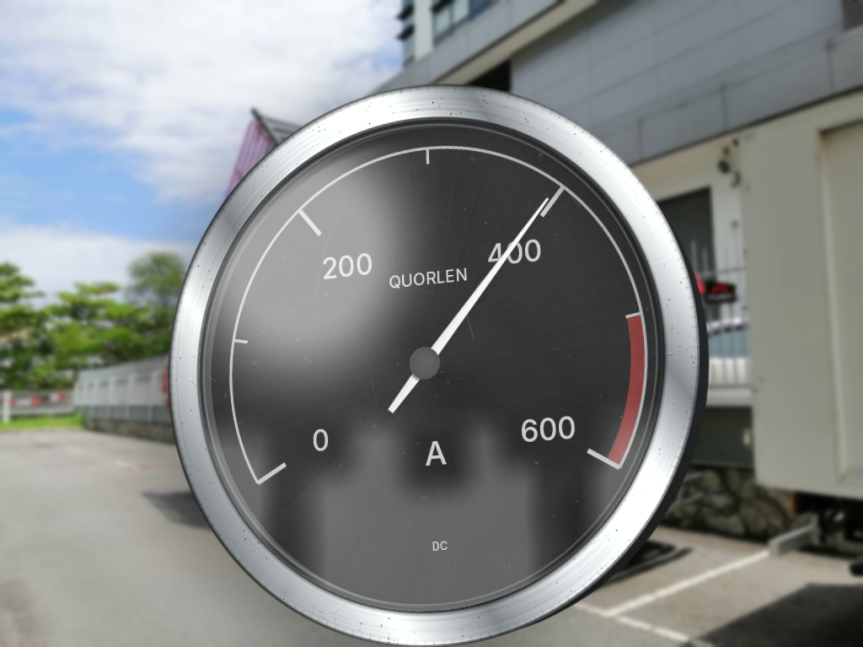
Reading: 400 A
